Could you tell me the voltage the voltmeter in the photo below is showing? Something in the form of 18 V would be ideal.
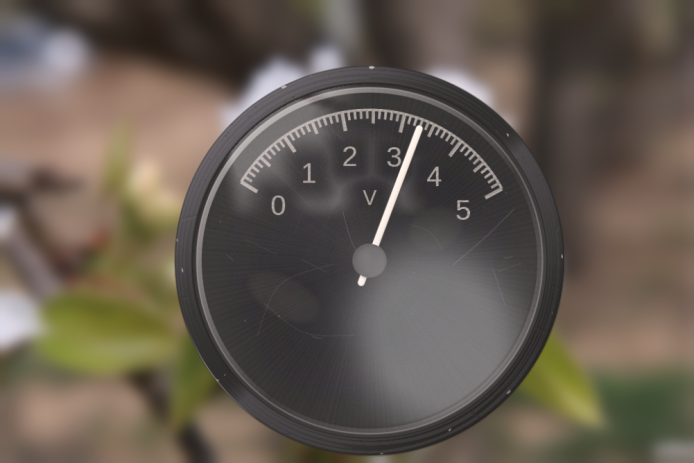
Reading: 3.3 V
